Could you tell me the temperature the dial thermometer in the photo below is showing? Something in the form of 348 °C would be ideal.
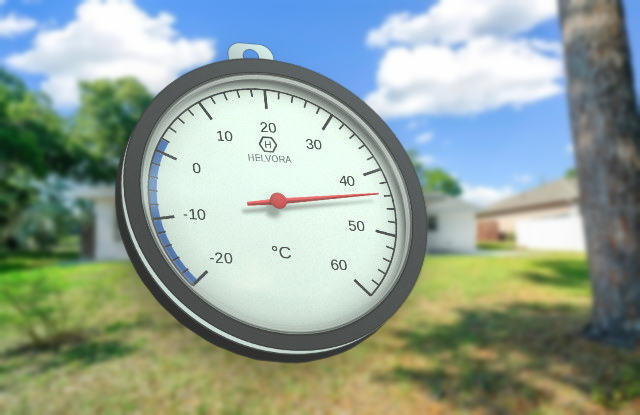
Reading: 44 °C
